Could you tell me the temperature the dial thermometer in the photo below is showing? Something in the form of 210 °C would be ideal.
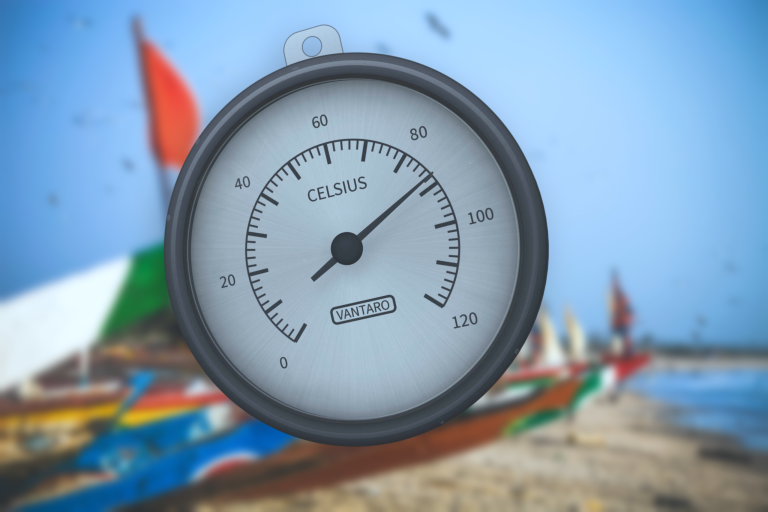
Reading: 88 °C
